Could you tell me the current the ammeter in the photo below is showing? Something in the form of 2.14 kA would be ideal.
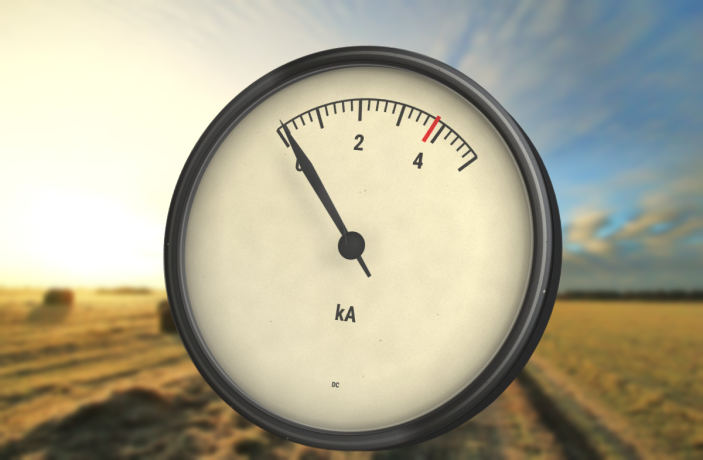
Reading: 0.2 kA
